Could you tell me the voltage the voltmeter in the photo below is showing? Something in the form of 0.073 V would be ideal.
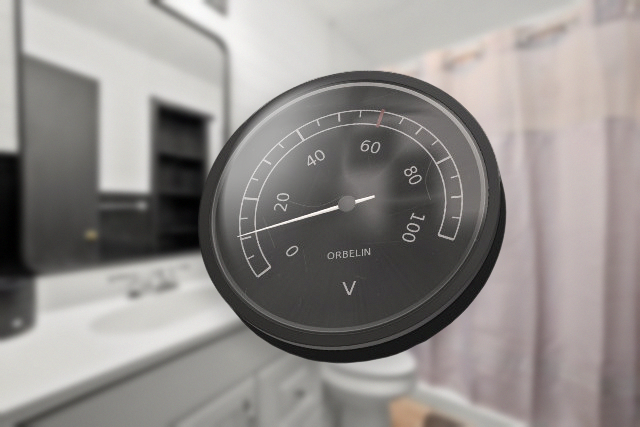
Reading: 10 V
